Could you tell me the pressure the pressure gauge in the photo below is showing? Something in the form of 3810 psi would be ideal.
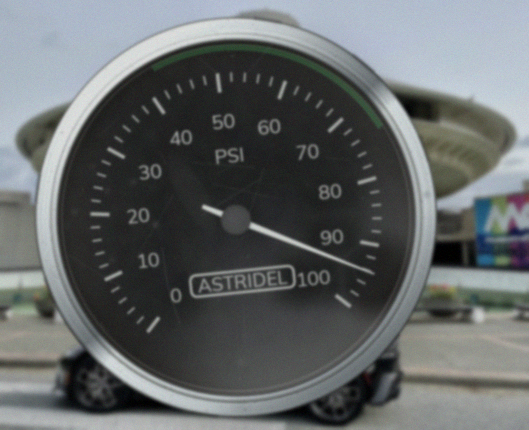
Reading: 94 psi
